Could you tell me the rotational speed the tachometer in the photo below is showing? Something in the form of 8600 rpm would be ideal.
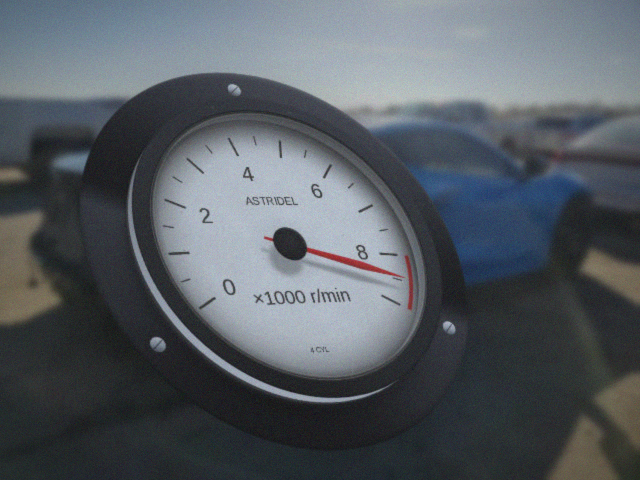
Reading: 8500 rpm
